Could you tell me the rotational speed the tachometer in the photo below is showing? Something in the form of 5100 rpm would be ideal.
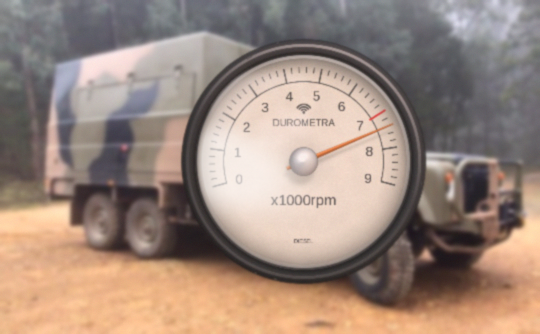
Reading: 7400 rpm
